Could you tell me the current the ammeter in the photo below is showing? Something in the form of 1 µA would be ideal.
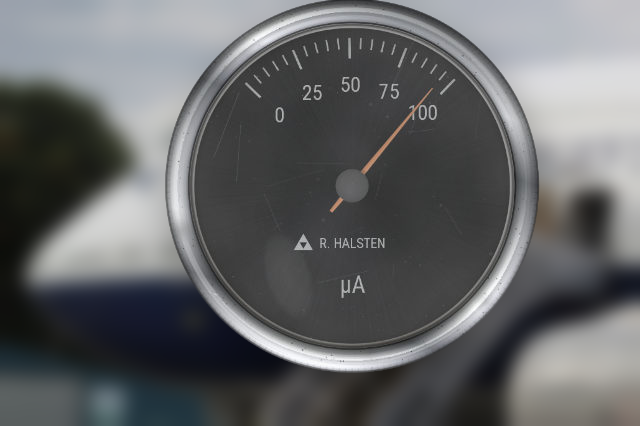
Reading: 95 µA
